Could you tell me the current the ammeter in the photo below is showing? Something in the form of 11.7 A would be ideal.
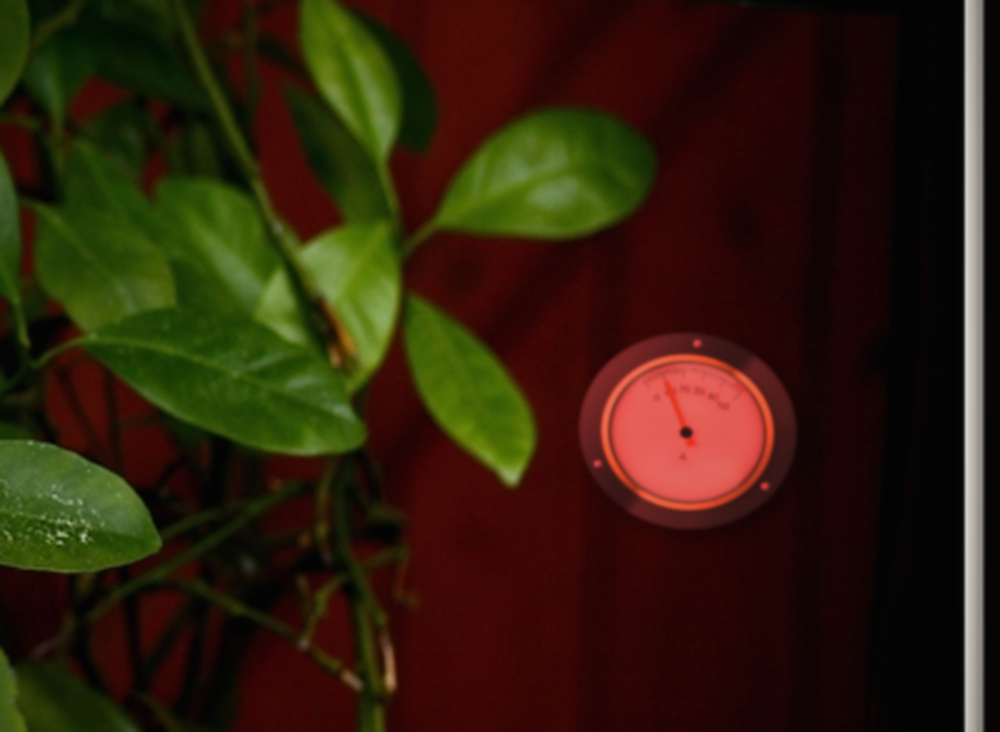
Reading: 10 A
